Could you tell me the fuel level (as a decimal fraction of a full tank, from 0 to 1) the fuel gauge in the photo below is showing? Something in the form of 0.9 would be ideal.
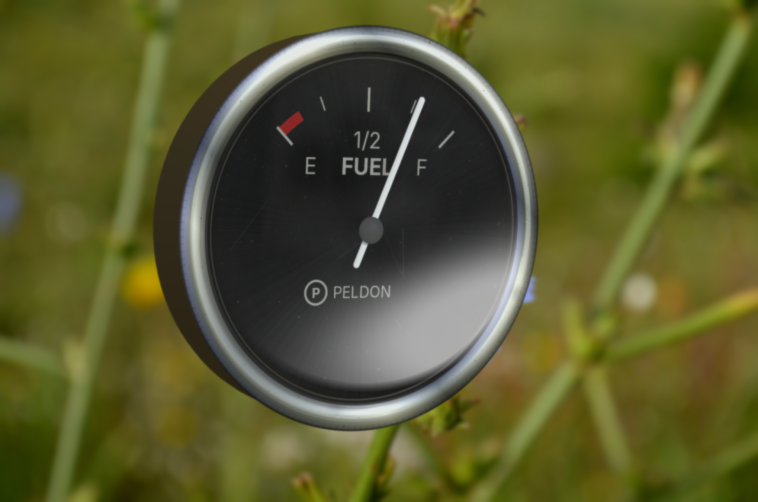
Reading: 0.75
